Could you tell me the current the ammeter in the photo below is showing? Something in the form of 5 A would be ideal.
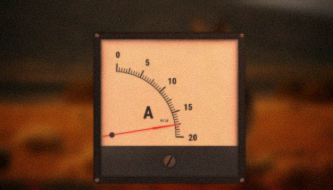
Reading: 17.5 A
